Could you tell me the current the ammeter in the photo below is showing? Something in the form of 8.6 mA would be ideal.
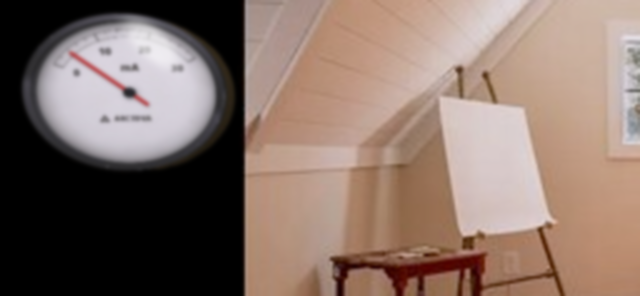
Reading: 4 mA
